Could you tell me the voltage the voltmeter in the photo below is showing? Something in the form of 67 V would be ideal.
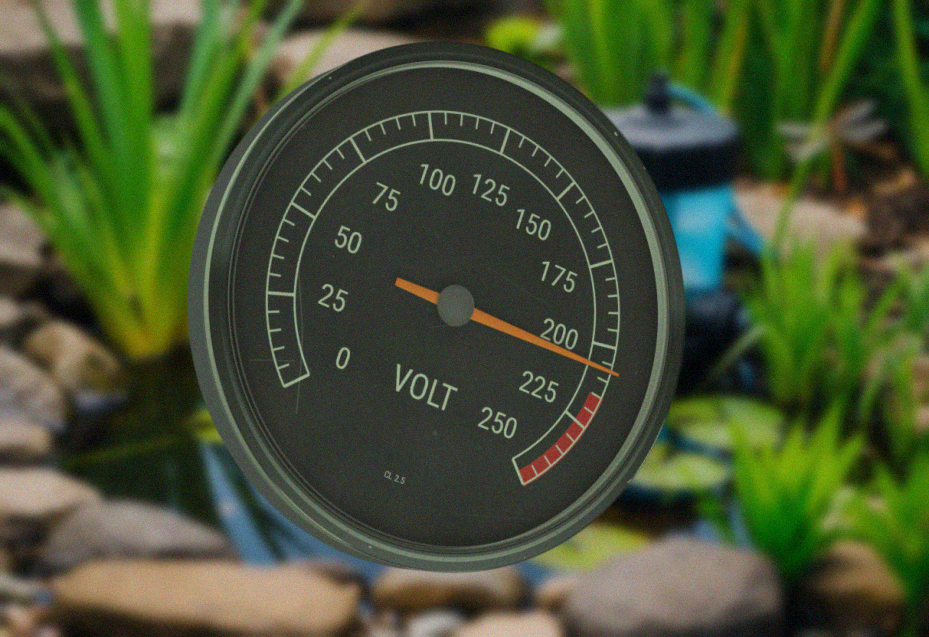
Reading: 207.5 V
